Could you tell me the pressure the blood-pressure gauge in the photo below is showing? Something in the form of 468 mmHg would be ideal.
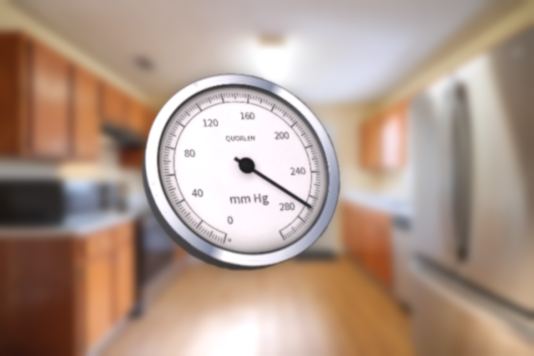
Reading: 270 mmHg
